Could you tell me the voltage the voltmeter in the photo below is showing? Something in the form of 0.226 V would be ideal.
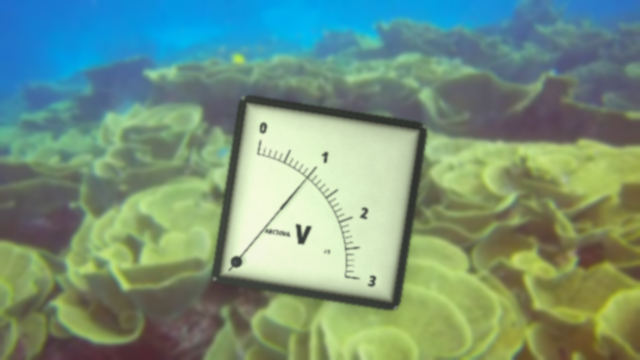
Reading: 1 V
